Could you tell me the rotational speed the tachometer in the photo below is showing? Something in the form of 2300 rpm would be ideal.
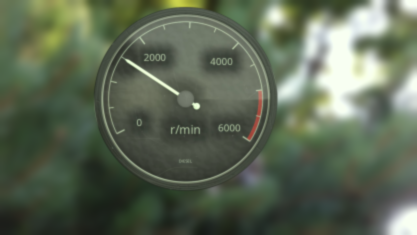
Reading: 1500 rpm
